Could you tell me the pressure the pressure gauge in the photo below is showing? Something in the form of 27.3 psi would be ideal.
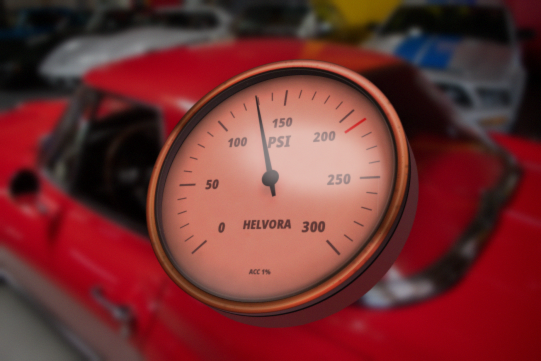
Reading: 130 psi
